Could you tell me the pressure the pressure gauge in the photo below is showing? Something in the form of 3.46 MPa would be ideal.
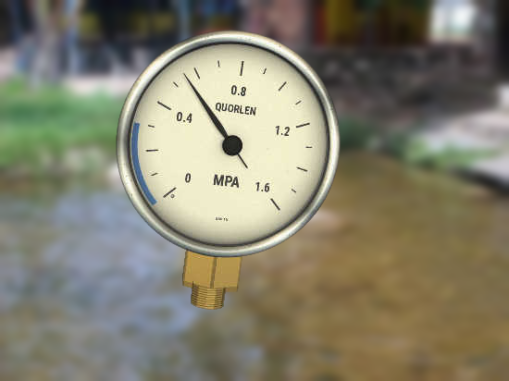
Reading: 0.55 MPa
